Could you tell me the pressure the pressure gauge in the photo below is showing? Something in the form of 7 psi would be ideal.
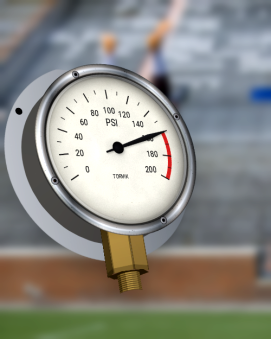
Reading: 160 psi
